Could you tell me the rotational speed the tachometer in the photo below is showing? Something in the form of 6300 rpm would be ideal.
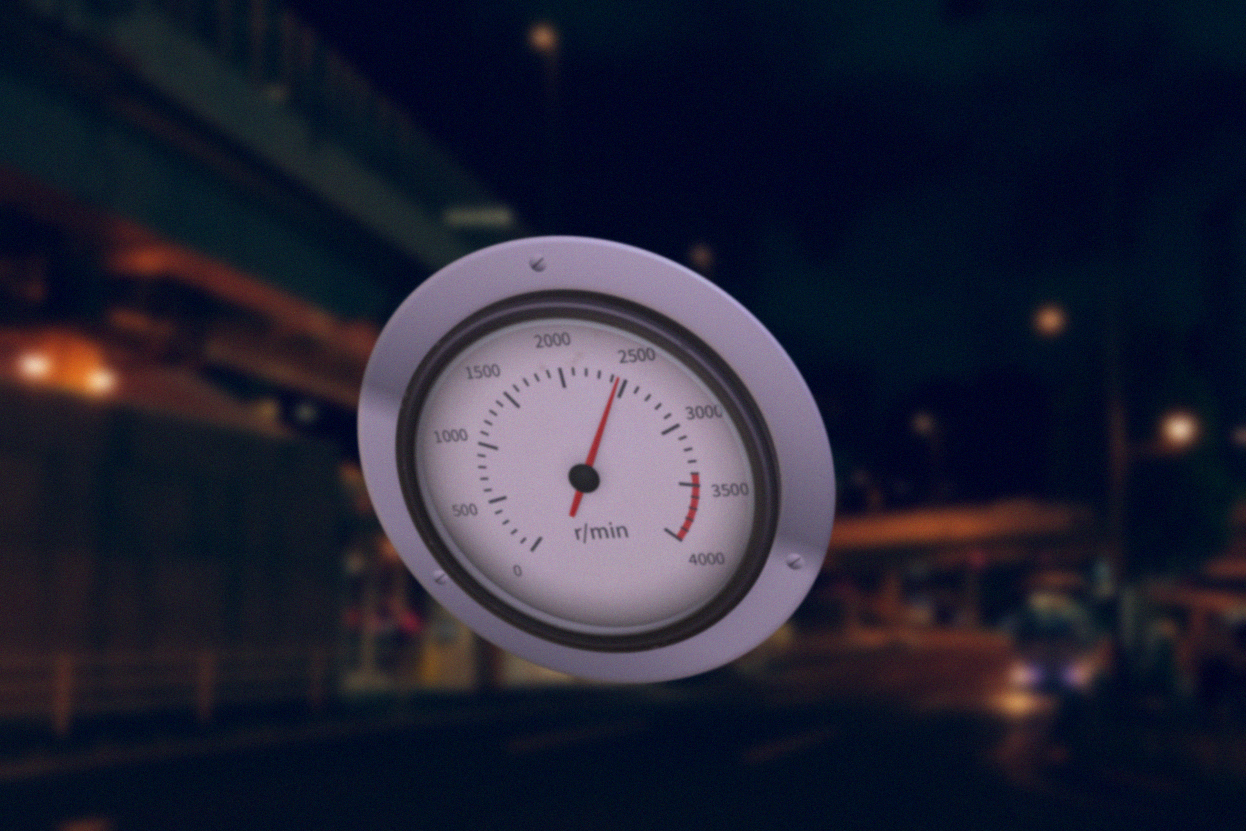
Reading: 2450 rpm
